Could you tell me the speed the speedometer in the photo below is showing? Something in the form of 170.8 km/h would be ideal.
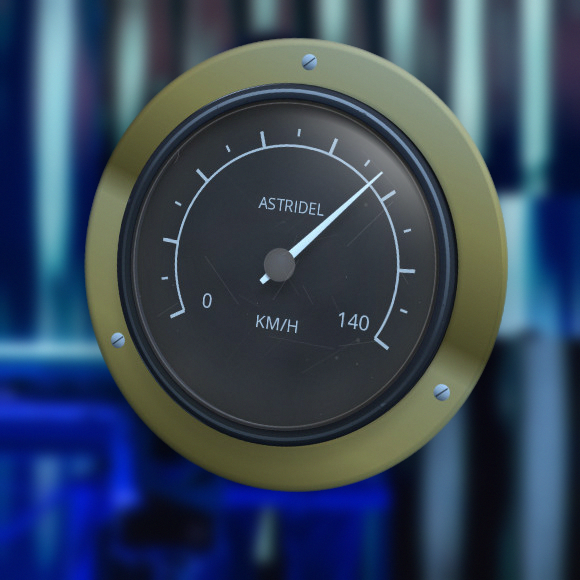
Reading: 95 km/h
